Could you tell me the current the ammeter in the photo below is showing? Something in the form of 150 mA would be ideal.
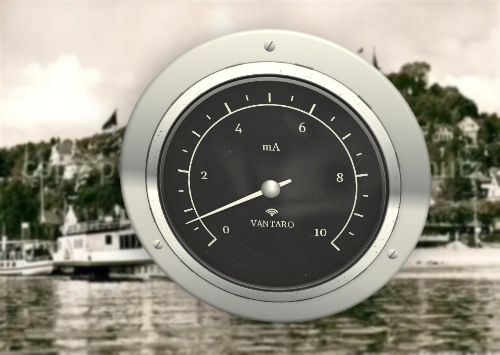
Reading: 0.75 mA
